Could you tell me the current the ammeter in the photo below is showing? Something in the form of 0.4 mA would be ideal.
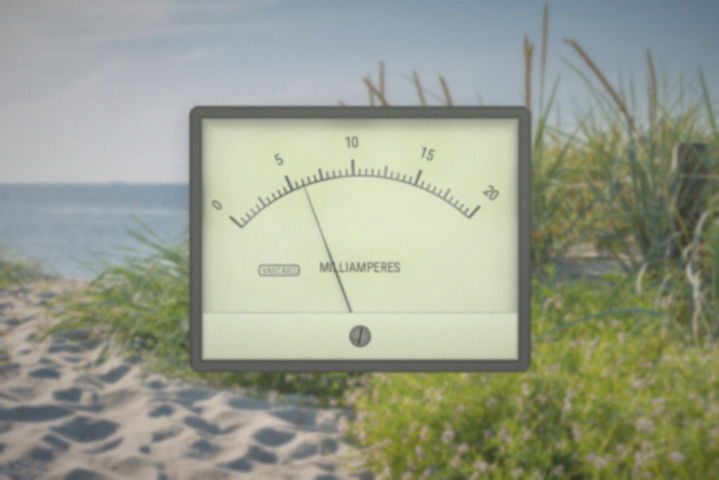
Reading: 6 mA
